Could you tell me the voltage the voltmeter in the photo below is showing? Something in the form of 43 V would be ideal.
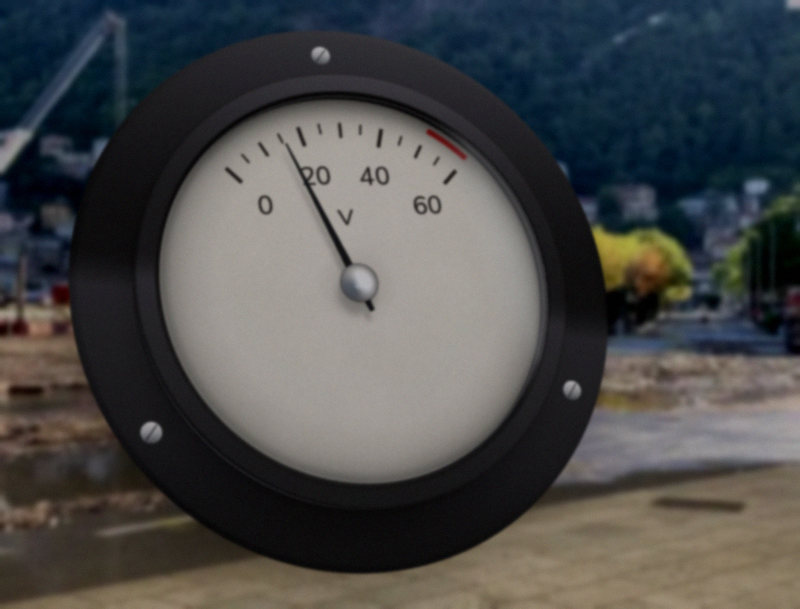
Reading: 15 V
